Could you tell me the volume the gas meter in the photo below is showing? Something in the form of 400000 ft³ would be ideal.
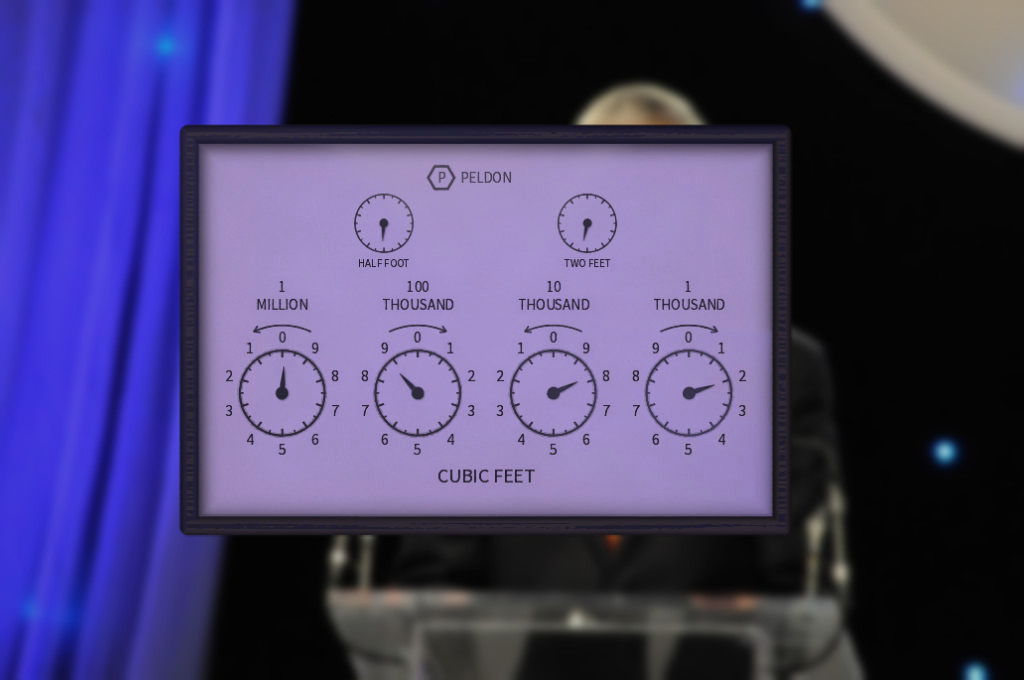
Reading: 988200 ft³
